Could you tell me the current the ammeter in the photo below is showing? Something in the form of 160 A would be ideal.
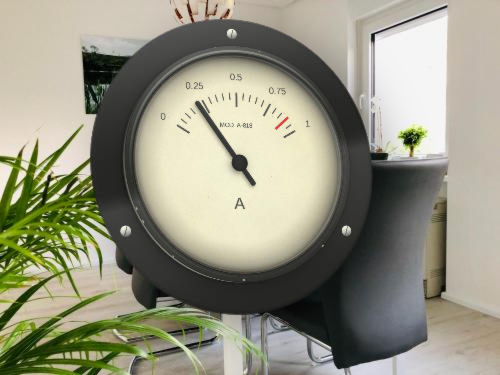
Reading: 0.2 A
